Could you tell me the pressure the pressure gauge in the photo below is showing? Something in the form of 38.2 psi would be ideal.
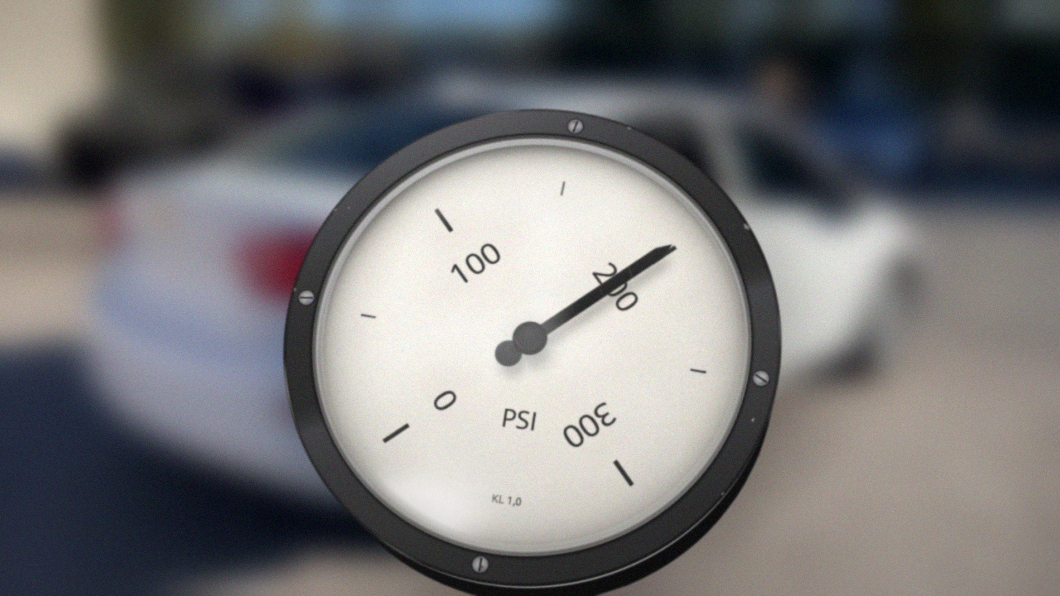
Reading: 200 psi
